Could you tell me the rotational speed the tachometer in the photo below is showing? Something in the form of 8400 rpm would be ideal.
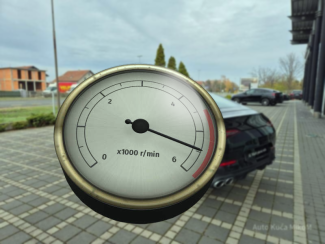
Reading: 5500 rpm
